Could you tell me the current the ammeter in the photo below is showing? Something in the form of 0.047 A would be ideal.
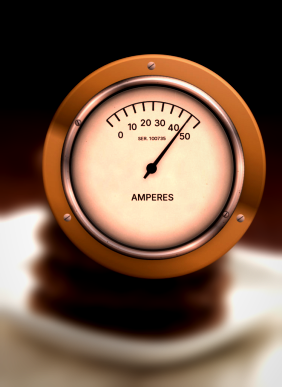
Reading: 45 A
